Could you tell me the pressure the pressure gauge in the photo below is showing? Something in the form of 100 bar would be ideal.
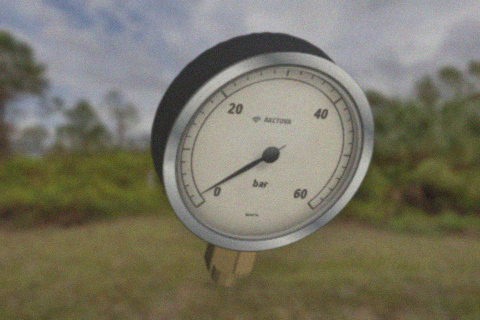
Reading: 2 bar
